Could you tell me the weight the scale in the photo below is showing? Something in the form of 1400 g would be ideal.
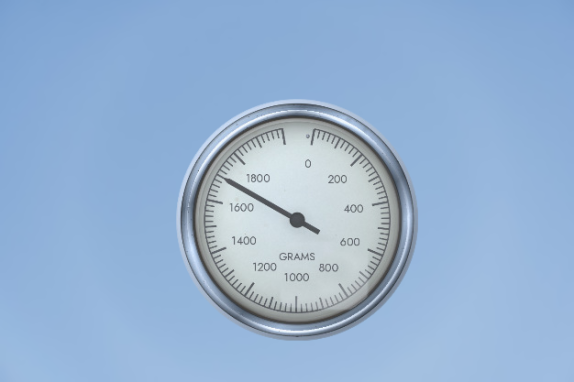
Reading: 1700 g
